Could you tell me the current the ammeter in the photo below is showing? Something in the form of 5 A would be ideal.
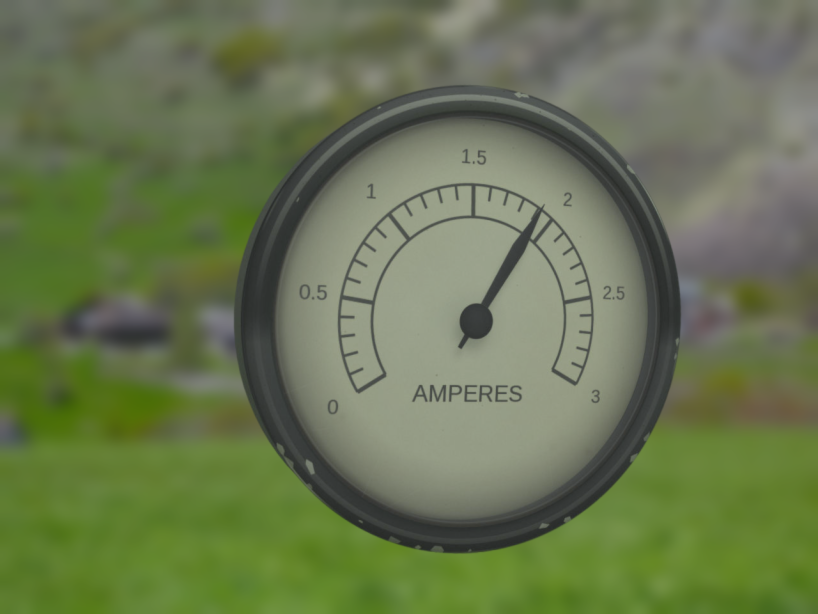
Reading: 1.9 A
